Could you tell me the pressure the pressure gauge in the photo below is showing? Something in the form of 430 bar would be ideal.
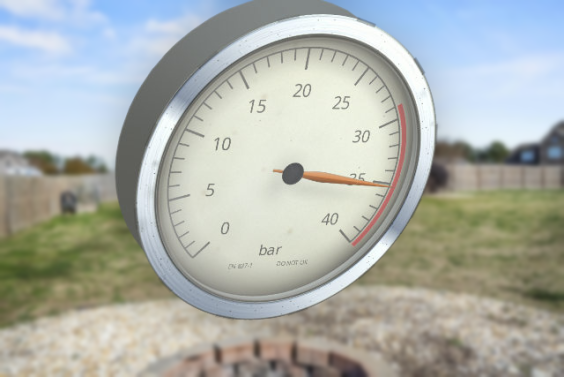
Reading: 35 bar
